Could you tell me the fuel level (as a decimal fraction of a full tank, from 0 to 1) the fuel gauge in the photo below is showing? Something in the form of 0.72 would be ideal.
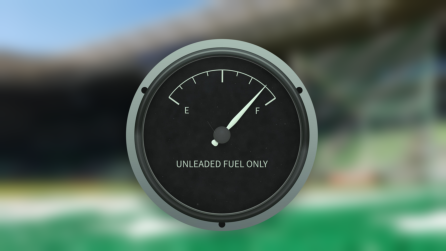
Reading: 0.875
